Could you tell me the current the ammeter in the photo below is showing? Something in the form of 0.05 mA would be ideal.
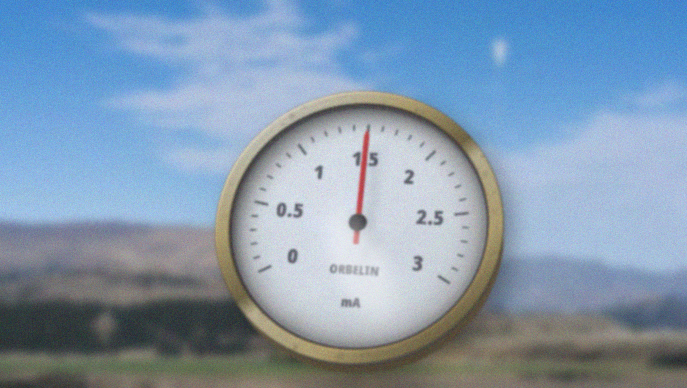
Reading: 1.5 mA
